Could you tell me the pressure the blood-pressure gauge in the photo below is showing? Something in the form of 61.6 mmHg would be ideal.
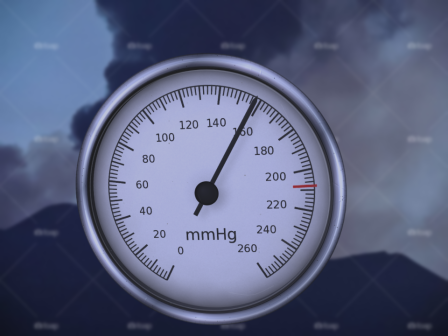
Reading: 158 mmHg
